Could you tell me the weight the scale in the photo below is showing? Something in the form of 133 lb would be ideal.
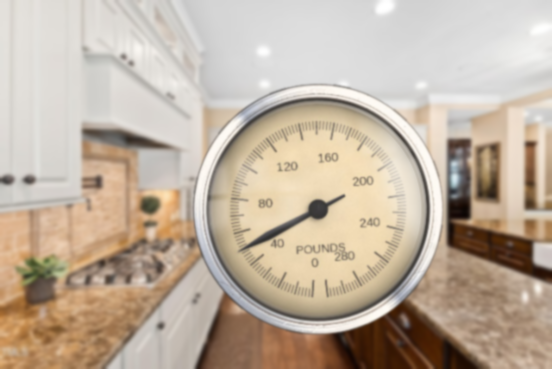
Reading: 50 lb
